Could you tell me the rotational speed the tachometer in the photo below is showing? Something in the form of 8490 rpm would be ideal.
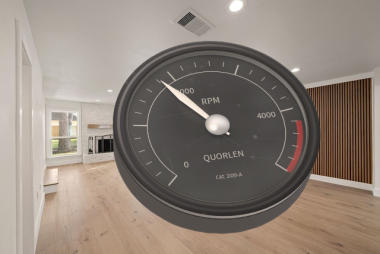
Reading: 1800 rpm
